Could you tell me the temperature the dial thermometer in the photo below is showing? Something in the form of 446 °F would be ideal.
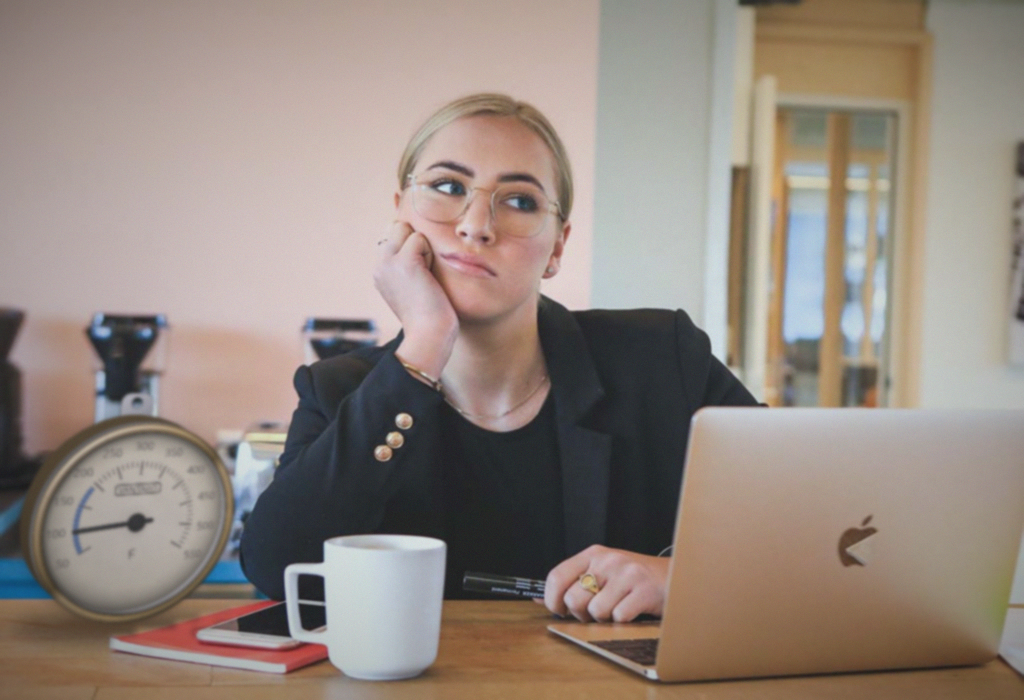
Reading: 100 °F
